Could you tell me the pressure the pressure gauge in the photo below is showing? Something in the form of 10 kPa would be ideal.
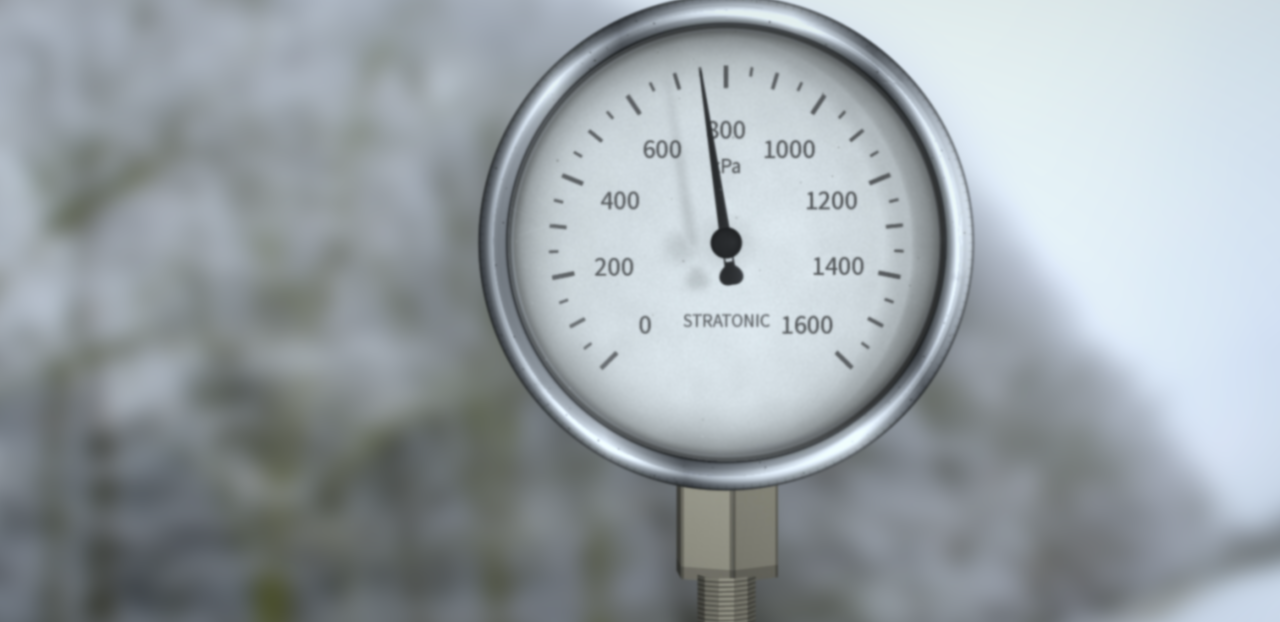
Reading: 750 kPa
